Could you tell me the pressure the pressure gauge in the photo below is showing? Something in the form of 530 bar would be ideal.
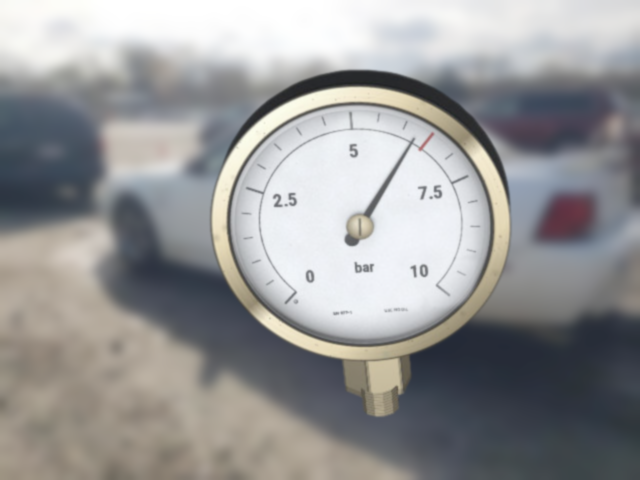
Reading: 6.25 bar
